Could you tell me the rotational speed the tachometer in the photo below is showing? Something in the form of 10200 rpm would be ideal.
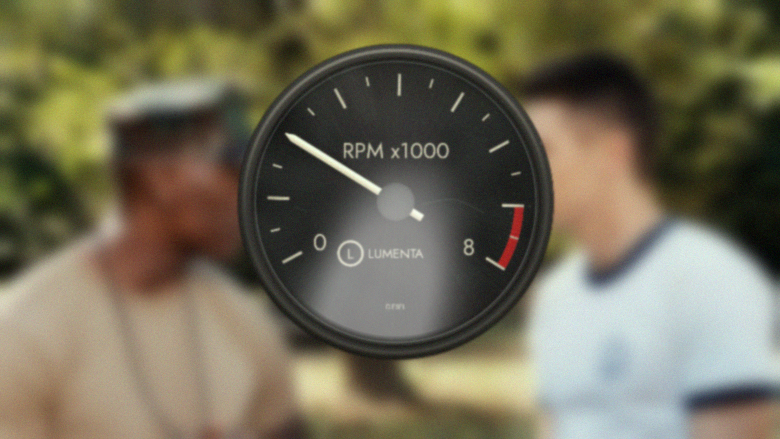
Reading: 2000 rpm
